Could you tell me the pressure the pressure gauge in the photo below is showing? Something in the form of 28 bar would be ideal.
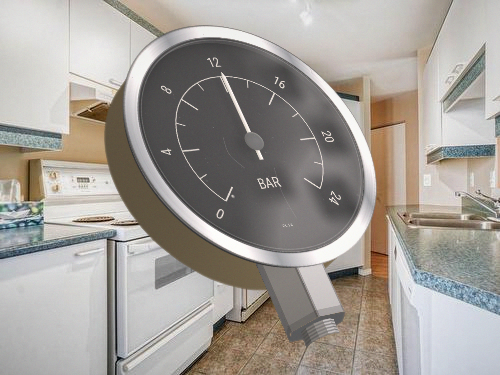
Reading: 12 bar
